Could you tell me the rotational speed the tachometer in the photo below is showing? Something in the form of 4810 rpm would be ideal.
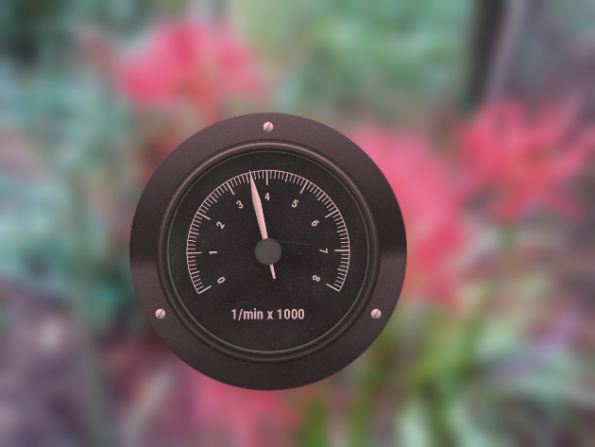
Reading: 3600 rpm
